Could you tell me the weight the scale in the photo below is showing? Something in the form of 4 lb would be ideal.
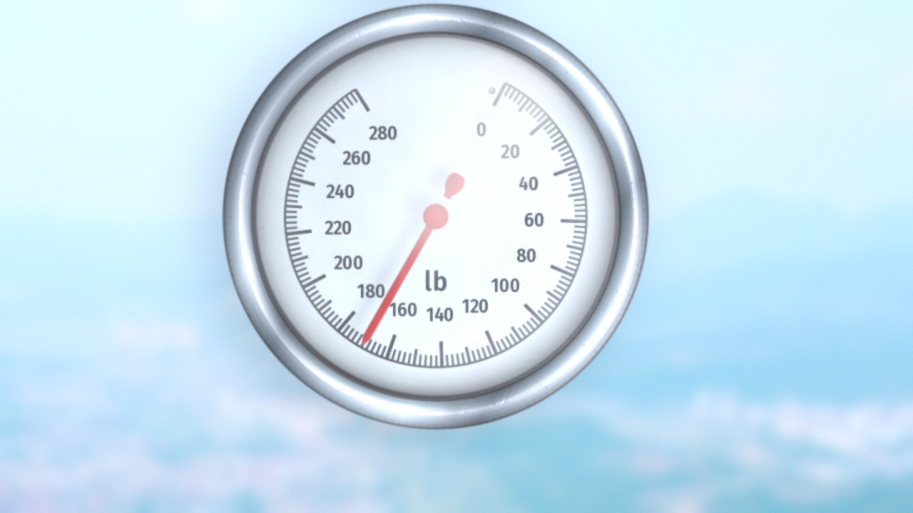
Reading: 170 lb
